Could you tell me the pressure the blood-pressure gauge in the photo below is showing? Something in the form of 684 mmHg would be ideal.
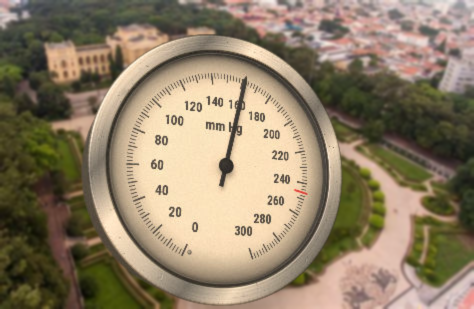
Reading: 160 mmHg
